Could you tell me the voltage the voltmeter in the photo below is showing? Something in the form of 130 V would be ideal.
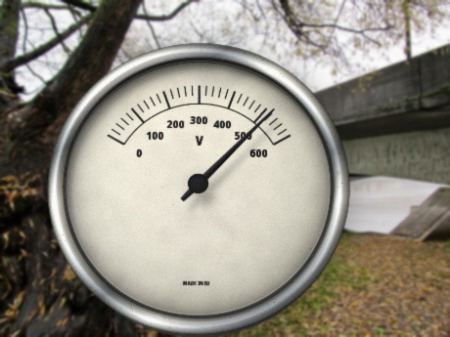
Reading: 520 V
